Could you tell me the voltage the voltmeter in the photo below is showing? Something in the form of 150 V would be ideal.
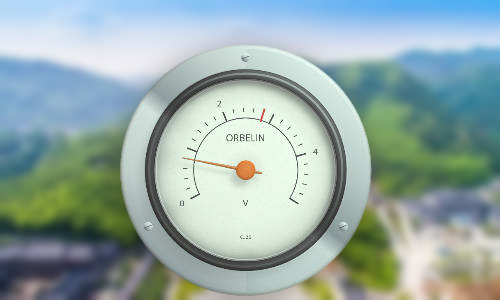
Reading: 0.8 V
